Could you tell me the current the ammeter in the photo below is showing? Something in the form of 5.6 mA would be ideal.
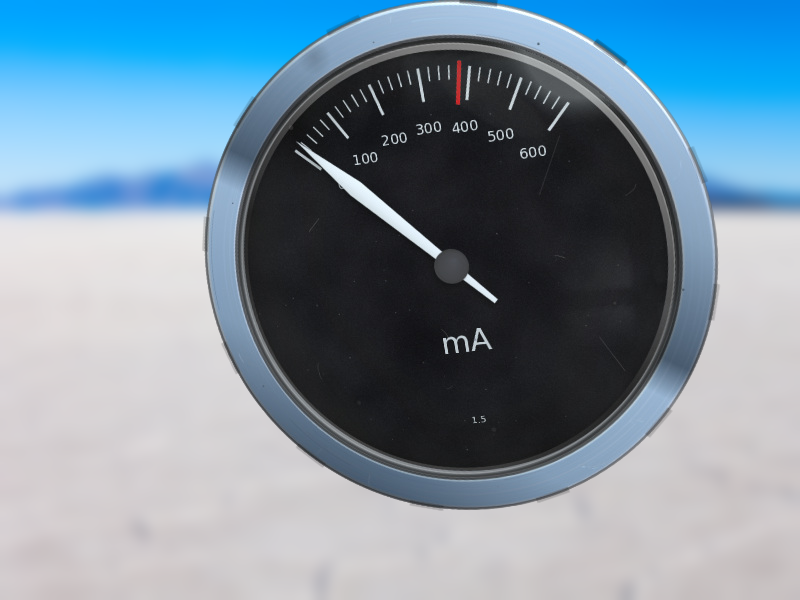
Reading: 20 mA
